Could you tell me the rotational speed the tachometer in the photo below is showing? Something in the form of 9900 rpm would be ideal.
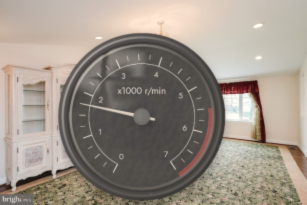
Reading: 1750 rpm
